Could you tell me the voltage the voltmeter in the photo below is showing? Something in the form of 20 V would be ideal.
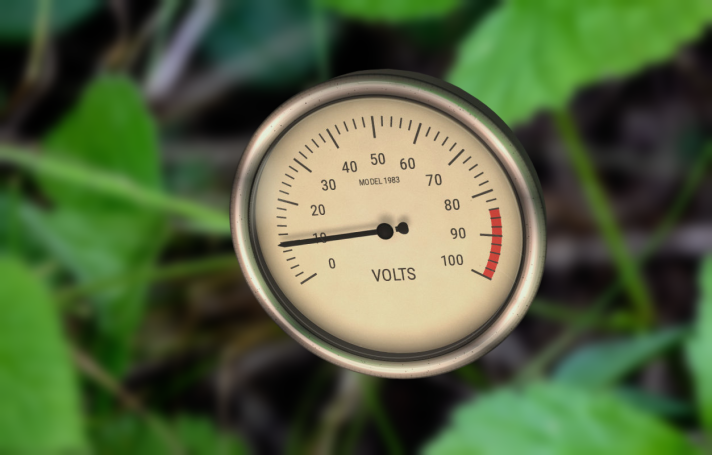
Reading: 10 V
